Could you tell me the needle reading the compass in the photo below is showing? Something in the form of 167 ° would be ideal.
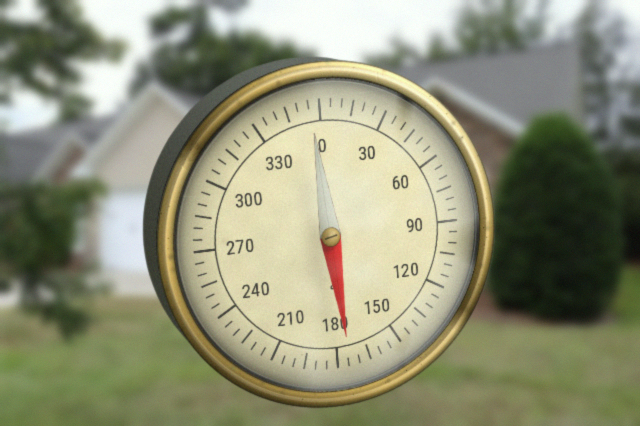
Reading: 175 °
